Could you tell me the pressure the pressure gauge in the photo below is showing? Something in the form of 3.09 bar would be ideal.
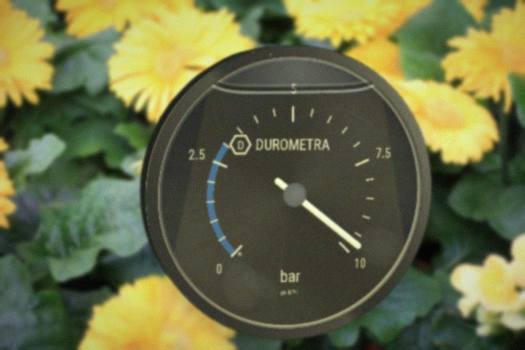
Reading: 9.75 bar
